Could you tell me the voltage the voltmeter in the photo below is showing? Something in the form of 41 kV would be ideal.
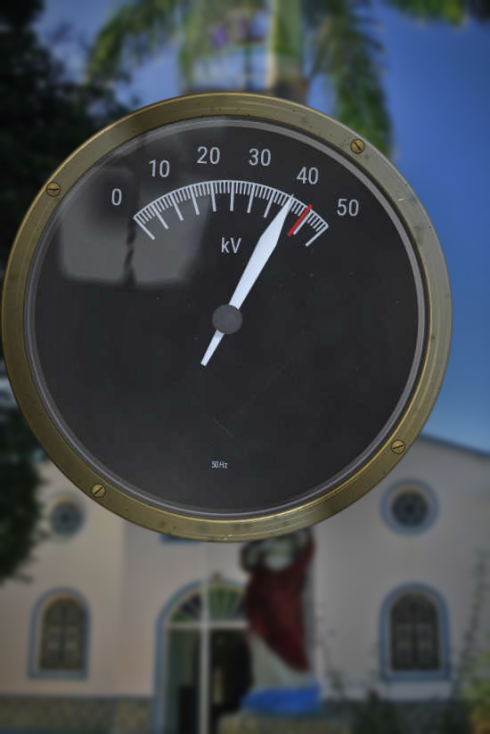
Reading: 39 kV
